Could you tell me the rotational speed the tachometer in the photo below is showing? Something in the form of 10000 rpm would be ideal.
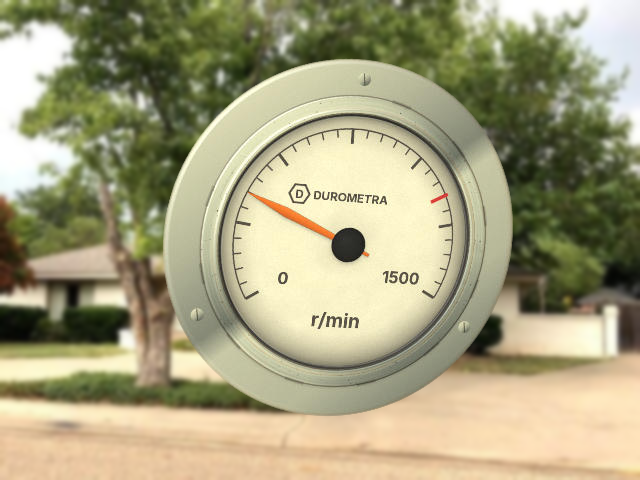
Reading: 350 rpm
